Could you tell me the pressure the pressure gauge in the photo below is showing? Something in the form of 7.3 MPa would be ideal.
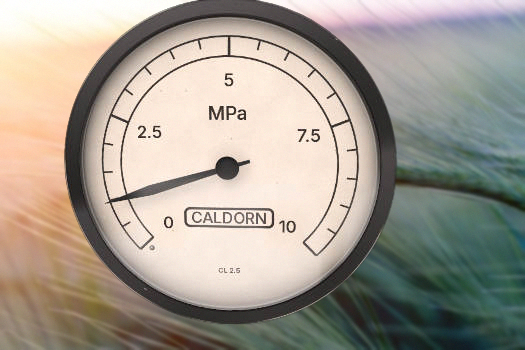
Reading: 1 MPa
